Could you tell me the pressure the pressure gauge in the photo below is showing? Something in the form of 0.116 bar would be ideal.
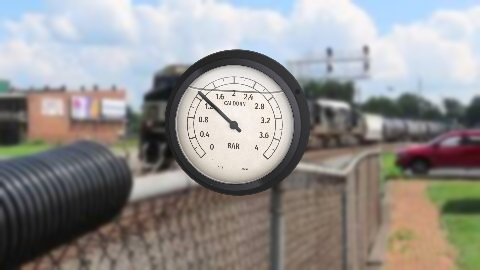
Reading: 1.3 bar
